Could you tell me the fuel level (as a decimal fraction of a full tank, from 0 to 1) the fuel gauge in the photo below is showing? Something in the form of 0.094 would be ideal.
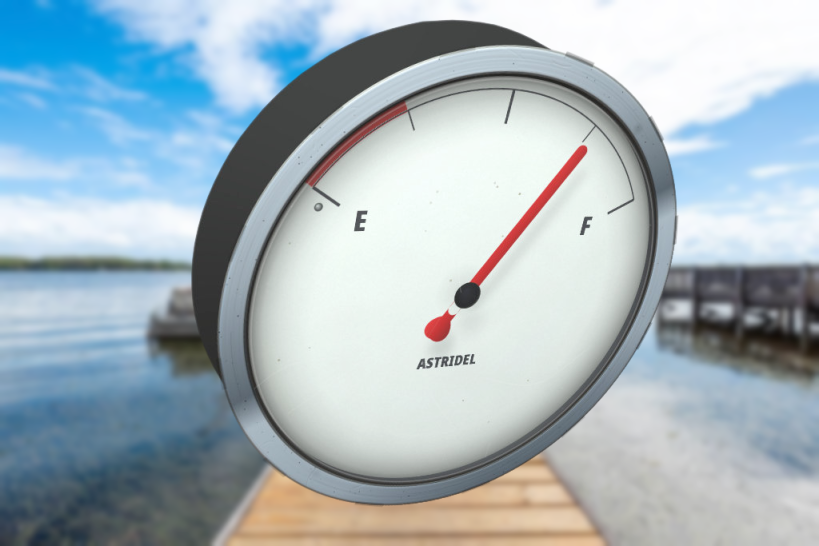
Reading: 0.75
